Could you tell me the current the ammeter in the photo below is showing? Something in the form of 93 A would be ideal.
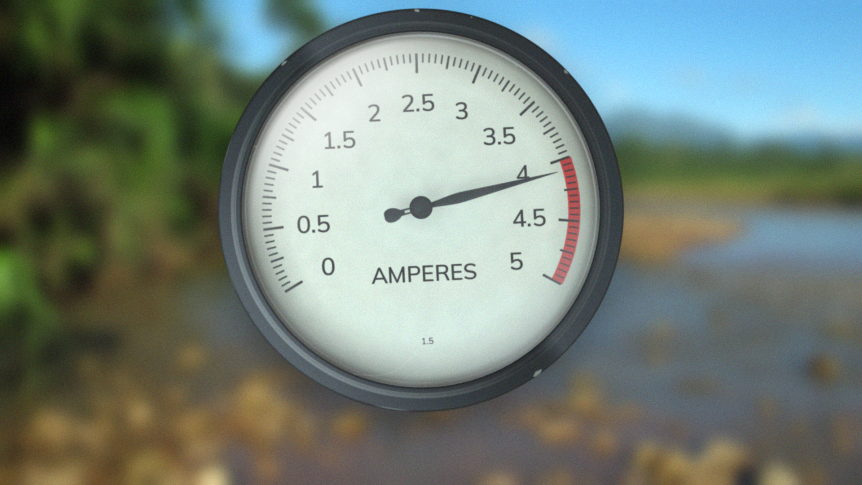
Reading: 4.1 A
